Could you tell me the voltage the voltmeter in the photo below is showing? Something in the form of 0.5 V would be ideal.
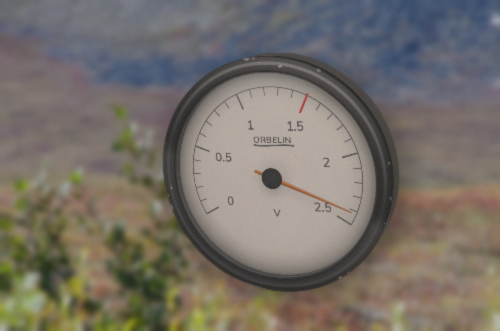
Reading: 2.4 V
